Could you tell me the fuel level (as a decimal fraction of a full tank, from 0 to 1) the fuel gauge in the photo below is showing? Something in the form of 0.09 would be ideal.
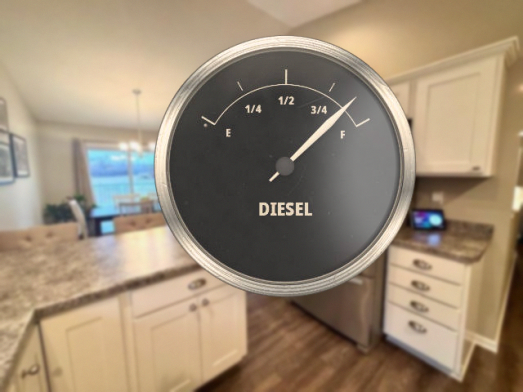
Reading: 0.875
